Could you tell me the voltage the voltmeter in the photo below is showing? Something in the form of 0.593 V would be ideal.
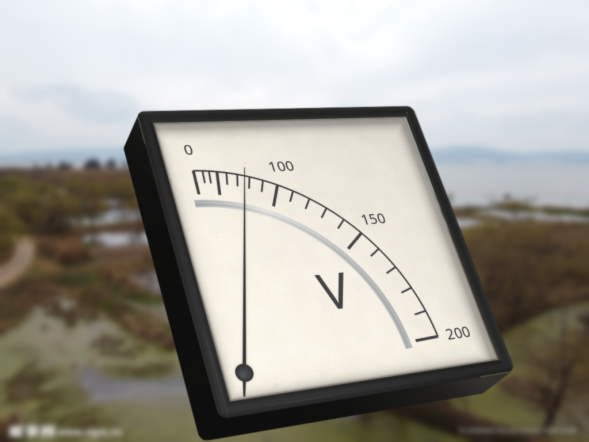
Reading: 75 V
